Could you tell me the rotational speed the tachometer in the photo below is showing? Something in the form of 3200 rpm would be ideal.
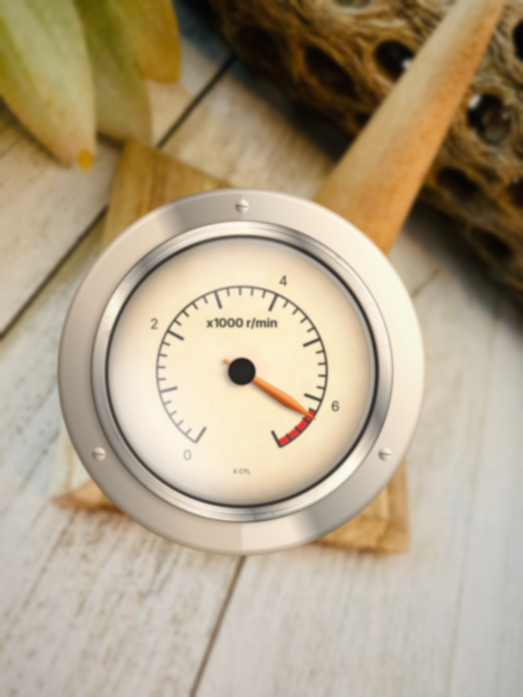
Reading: 6300 rpm
